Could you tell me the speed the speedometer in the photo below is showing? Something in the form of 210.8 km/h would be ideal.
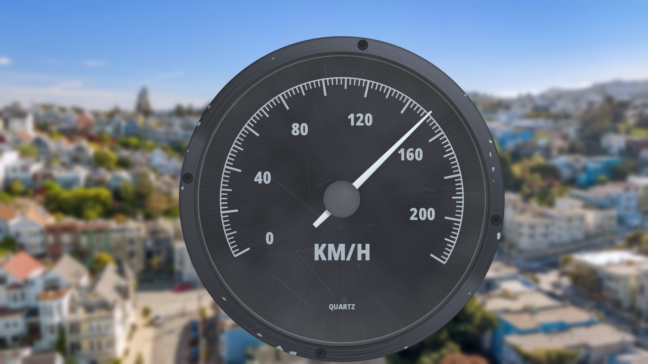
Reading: 150 km/h
